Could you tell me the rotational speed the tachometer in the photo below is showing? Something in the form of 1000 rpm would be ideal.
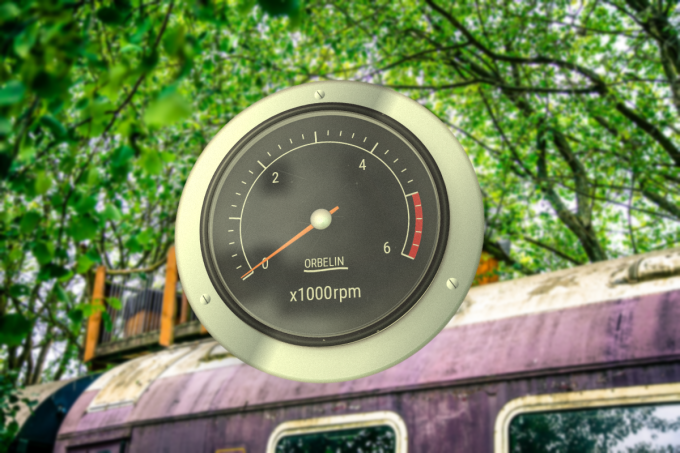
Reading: 0 rpm
